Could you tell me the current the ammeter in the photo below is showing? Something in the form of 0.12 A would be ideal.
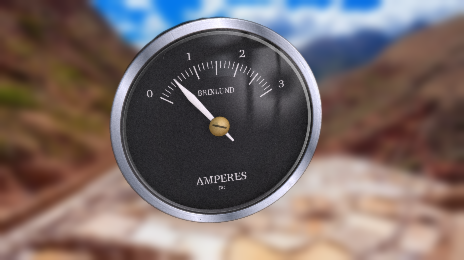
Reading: 0.5 A
